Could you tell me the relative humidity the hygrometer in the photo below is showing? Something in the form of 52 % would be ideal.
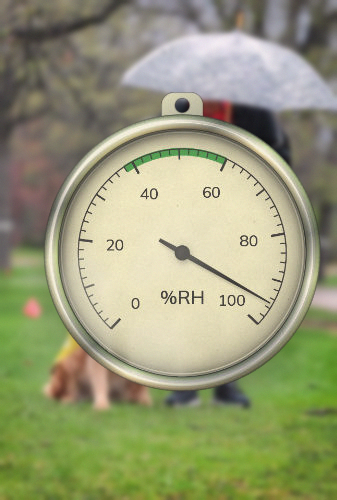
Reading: 95 %
